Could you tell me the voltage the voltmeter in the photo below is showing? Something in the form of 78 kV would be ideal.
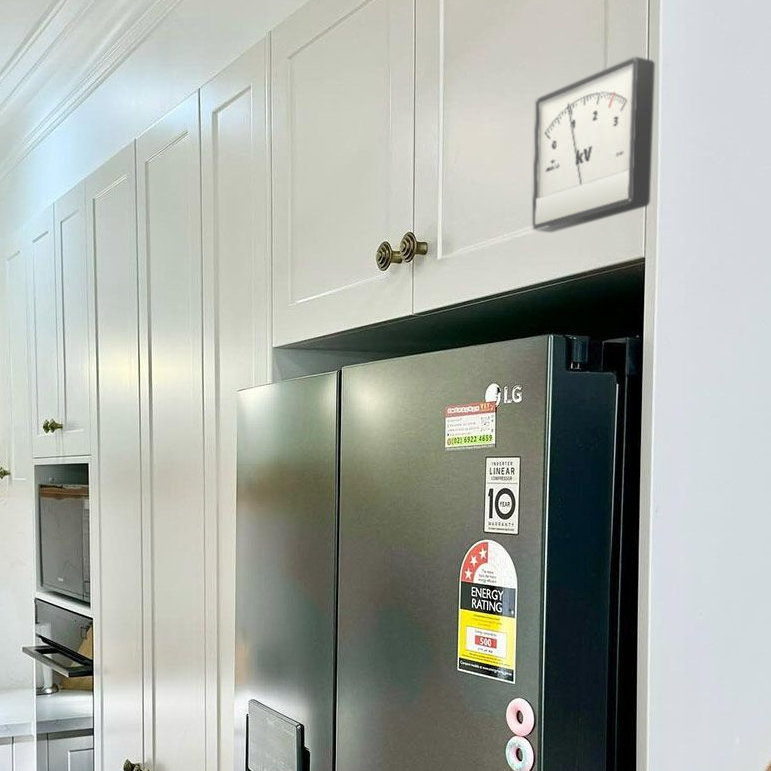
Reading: 1 kV
